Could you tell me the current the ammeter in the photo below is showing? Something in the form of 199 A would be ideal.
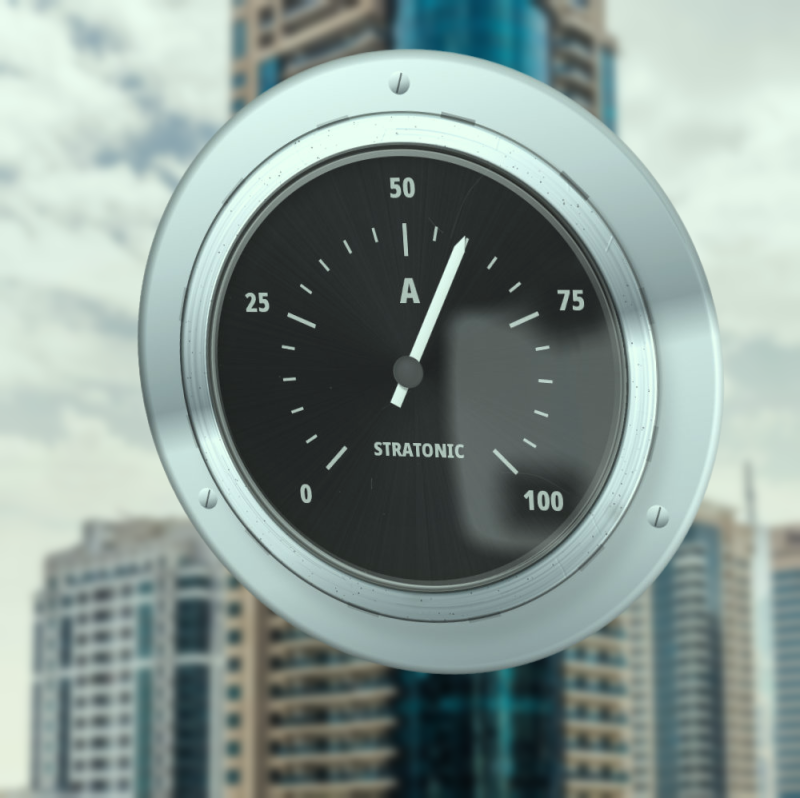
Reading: 60 A
